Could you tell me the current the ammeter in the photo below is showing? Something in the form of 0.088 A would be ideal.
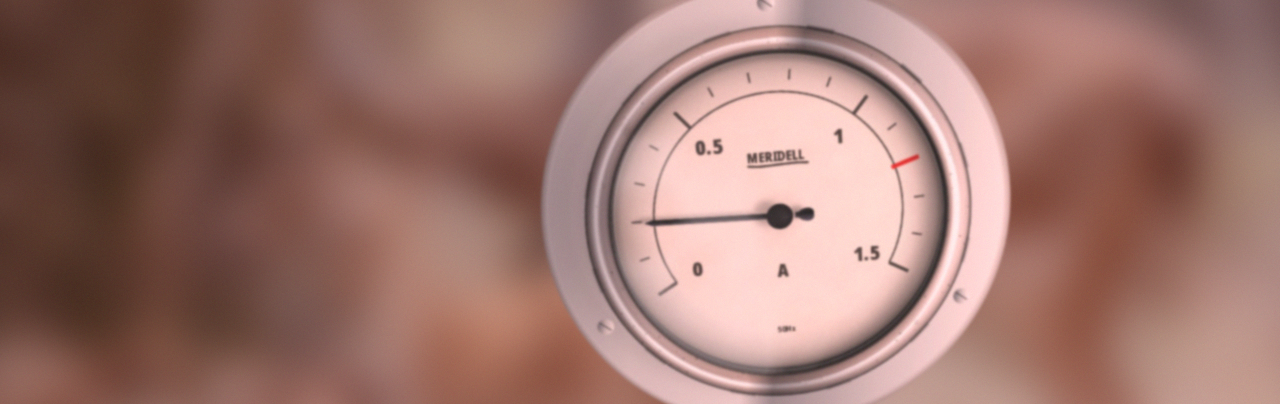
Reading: 0.2 A
